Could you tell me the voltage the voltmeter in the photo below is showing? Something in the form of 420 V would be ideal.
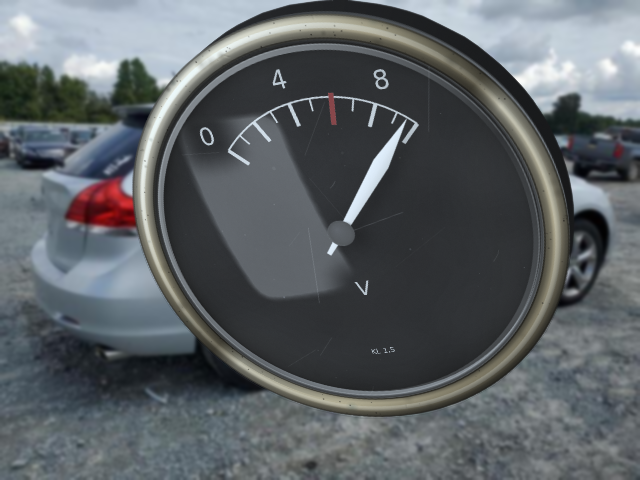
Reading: 9.5 V
